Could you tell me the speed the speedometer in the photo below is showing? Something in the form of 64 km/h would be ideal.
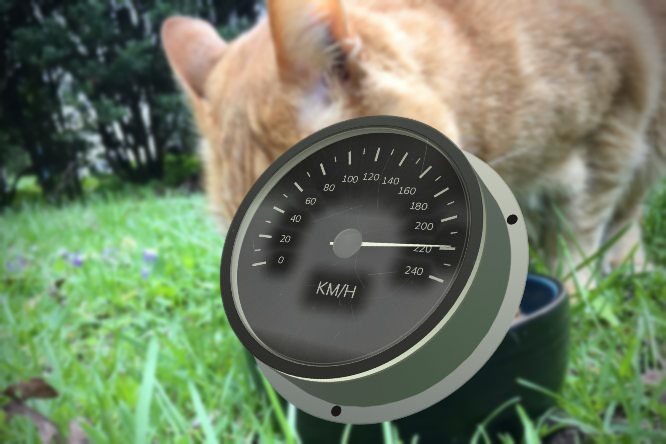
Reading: 220 km/h
